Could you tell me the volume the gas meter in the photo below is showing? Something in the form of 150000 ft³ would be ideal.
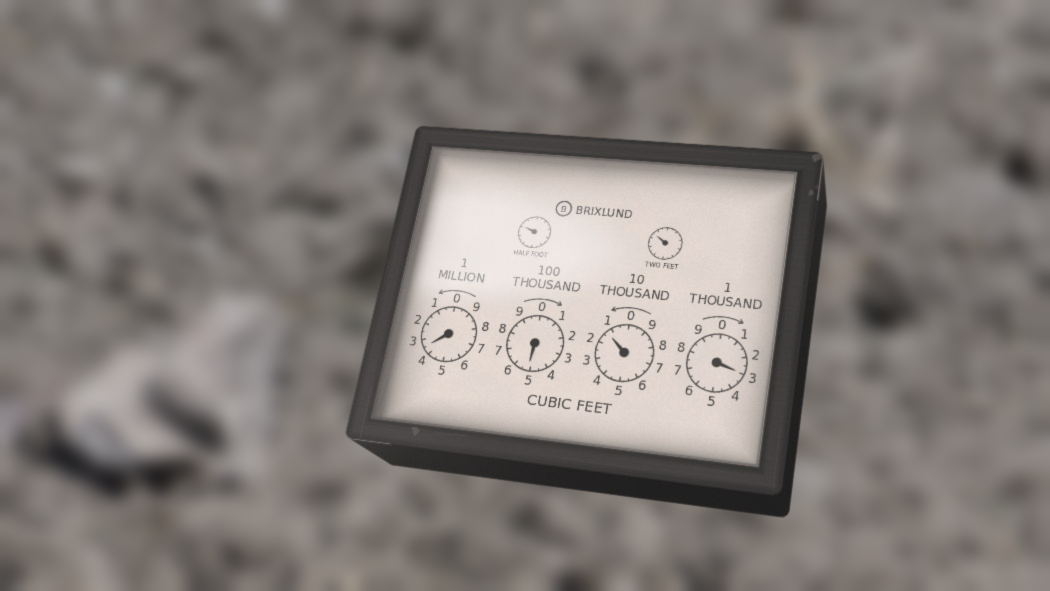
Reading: 351300 ft³
